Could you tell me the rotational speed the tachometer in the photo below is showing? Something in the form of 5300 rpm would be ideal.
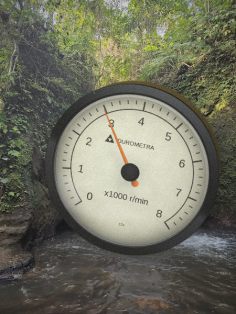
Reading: 3000 rpm
